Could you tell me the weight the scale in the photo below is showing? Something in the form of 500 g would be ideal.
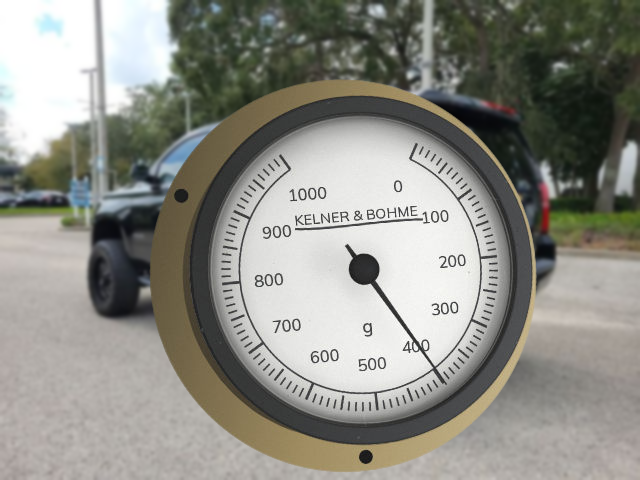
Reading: 400 g
